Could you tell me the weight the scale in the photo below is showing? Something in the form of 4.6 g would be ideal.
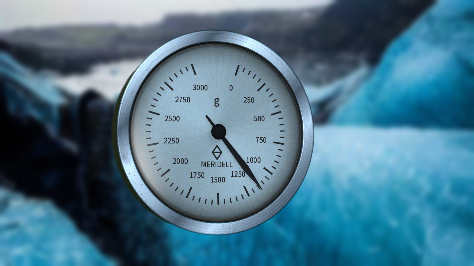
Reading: 1150 g
